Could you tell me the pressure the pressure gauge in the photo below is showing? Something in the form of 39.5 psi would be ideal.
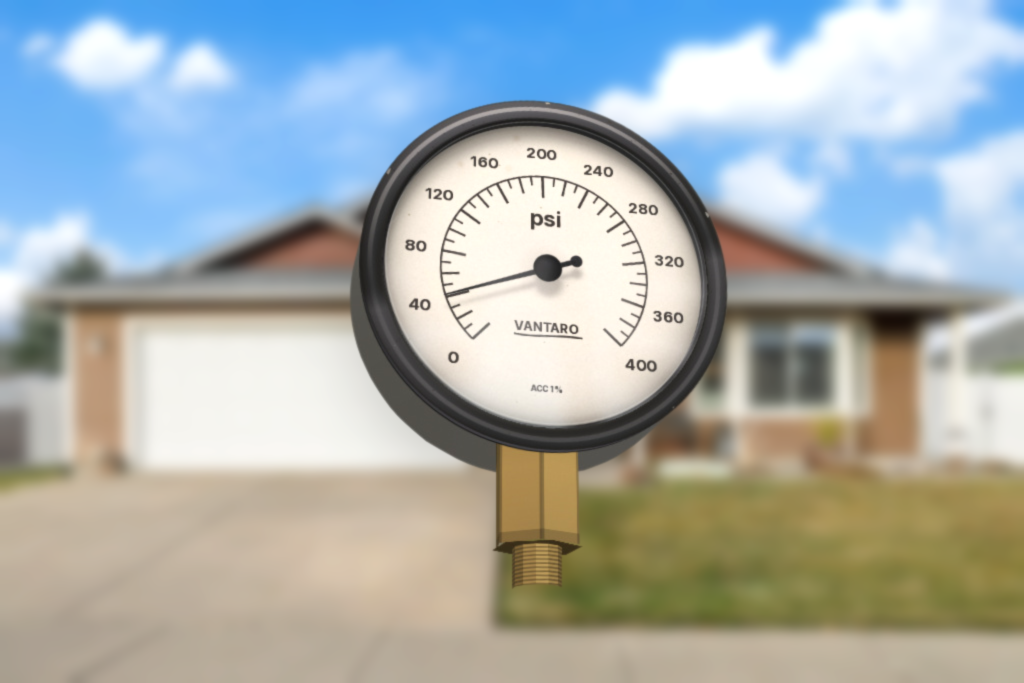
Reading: 40 psi
